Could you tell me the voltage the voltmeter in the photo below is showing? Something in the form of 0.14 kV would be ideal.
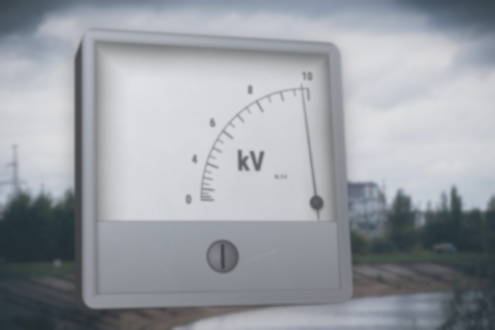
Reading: 9.75 kV
